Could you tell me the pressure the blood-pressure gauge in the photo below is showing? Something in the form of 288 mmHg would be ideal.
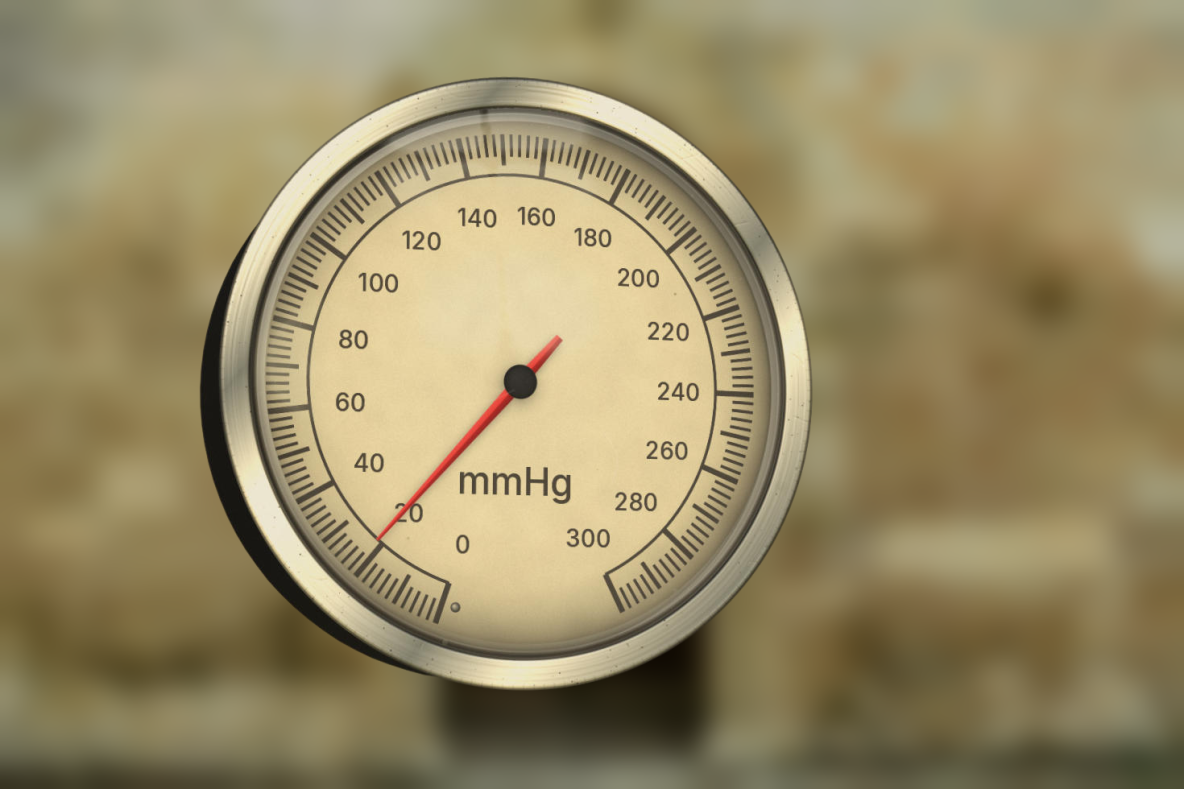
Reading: 22 mmHg
